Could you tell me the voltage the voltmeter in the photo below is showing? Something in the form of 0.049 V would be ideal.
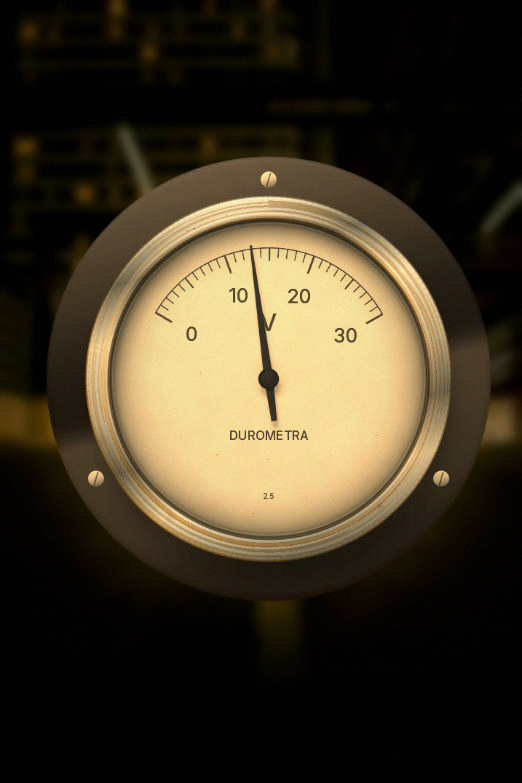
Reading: 13 V
